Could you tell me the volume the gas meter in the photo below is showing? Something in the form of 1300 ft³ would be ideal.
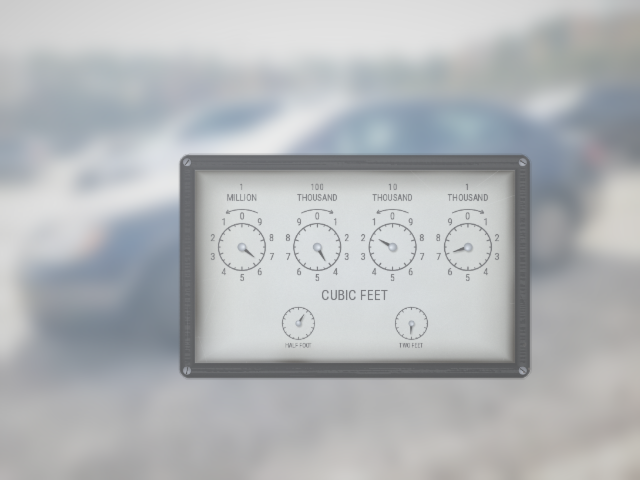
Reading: 641700 ft³
